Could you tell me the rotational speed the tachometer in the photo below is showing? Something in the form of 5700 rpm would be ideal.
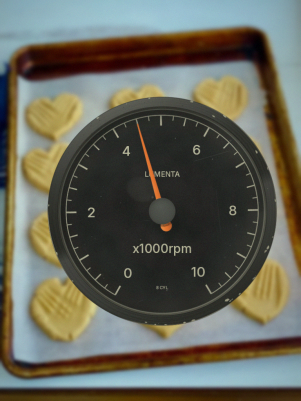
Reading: 4500 rpm
